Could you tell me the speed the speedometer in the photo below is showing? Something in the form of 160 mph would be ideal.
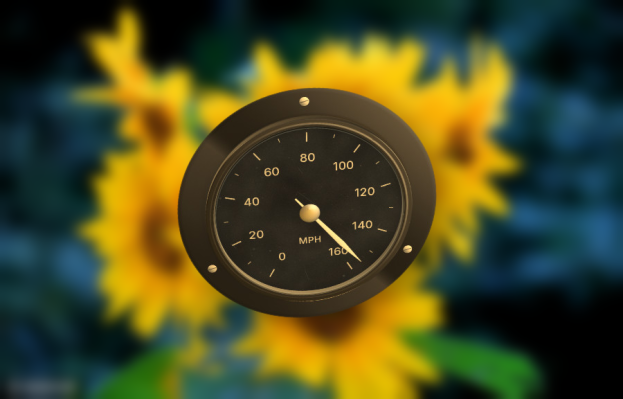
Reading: 155 mph
